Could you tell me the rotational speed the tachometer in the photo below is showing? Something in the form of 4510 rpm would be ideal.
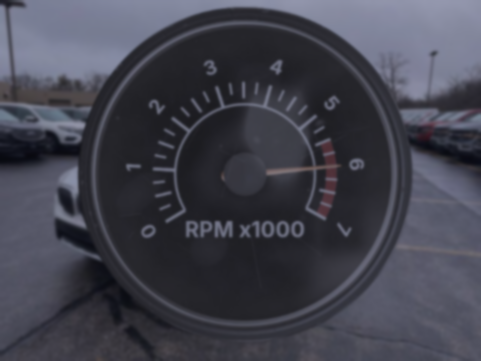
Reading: 6000 rpm
